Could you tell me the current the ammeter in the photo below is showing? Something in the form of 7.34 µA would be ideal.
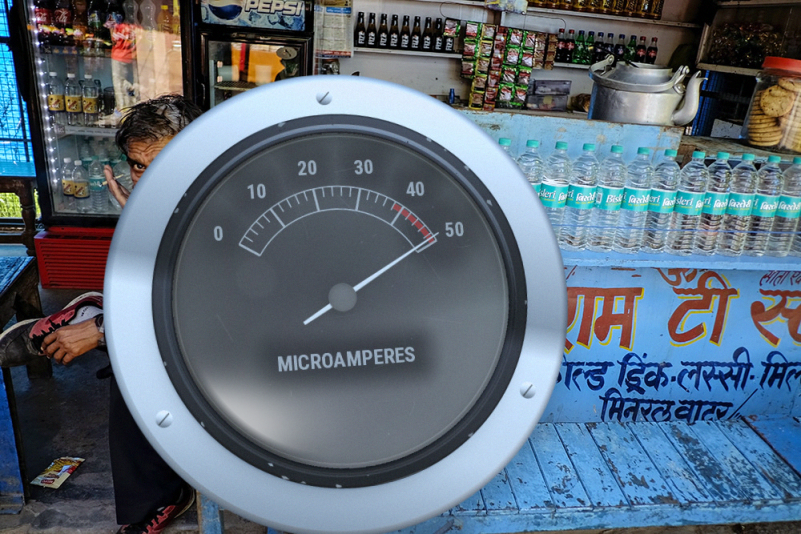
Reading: 49 µA
